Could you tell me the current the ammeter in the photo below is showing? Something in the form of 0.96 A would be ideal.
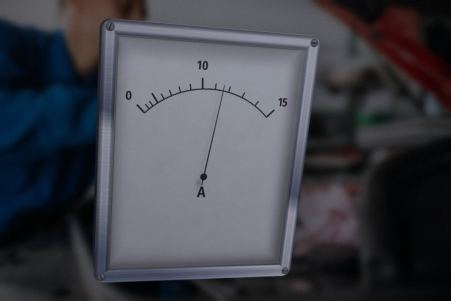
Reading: 11.5 A
